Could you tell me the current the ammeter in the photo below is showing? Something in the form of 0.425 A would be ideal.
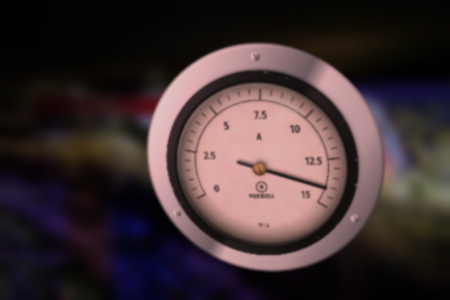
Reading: 14 A
